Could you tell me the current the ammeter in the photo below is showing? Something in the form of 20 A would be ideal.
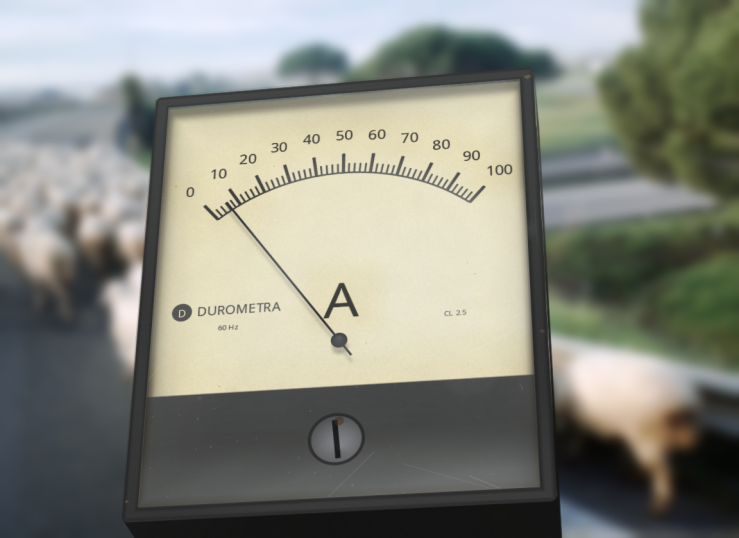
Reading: 6 A
